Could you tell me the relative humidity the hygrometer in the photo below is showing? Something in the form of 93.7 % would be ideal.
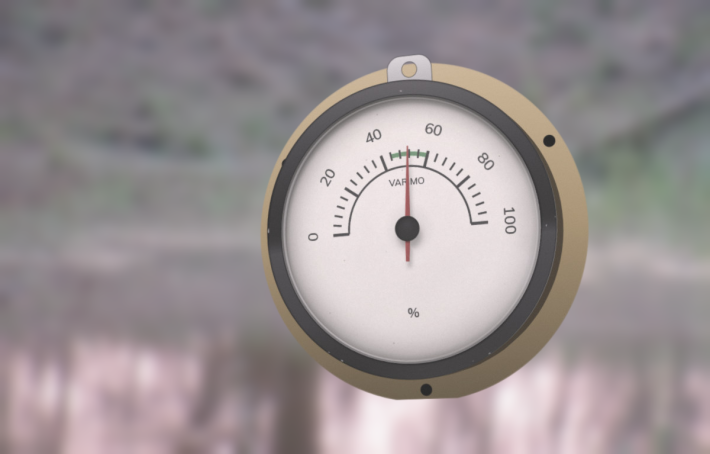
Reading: 52 %
